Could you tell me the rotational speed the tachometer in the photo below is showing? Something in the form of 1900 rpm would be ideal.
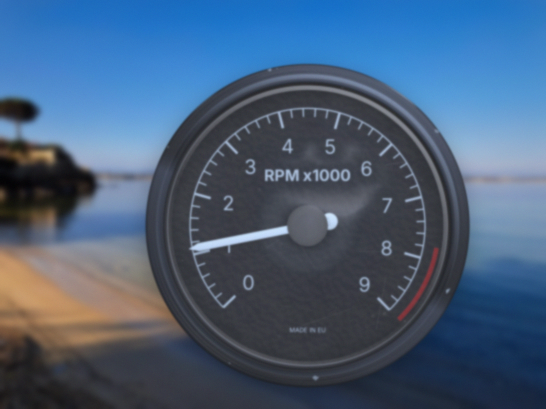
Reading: 1100 rpm
